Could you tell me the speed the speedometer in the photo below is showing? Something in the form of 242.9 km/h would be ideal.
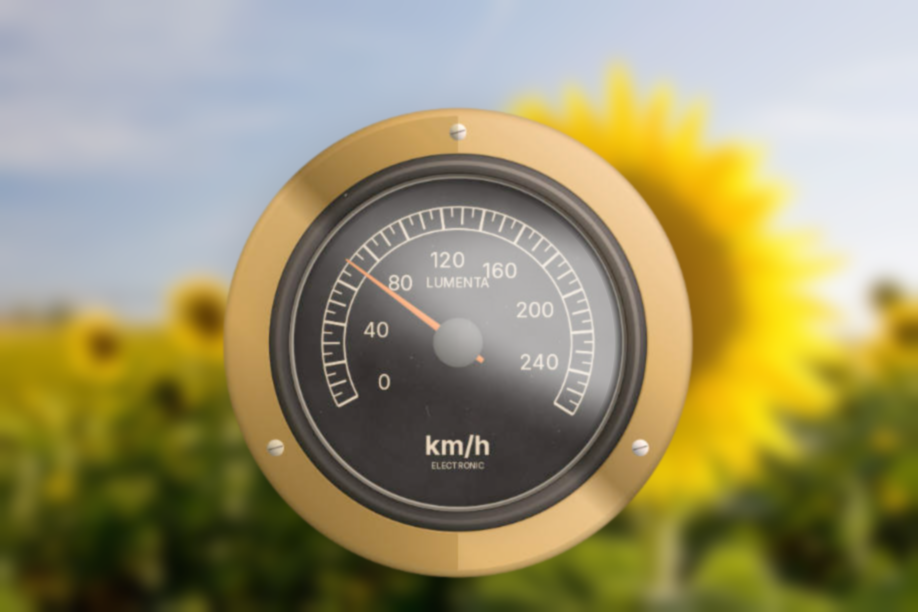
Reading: 70 km/h
